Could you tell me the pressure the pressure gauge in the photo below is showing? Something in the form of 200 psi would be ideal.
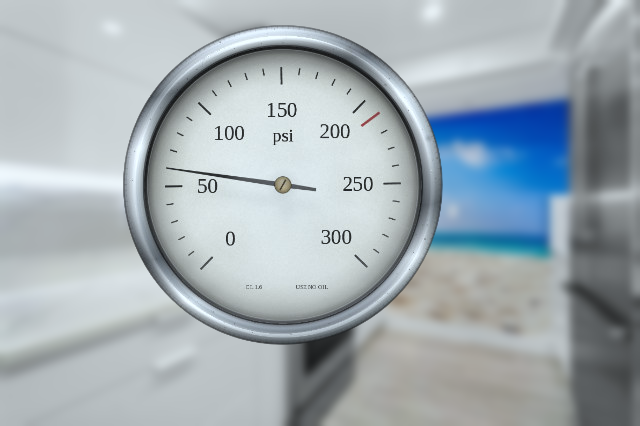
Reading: 60 psi
